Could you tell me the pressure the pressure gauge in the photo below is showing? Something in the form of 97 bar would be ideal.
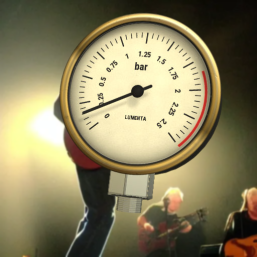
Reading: 0.15 bar
